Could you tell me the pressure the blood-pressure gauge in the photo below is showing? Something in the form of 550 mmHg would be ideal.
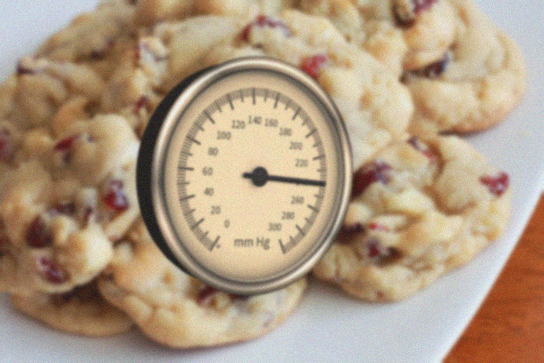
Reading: 240 mmHg
